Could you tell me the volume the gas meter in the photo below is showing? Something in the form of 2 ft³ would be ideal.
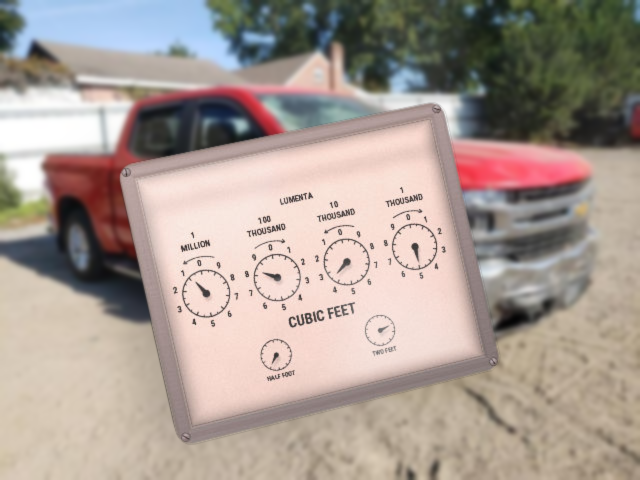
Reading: 83500 ft³
